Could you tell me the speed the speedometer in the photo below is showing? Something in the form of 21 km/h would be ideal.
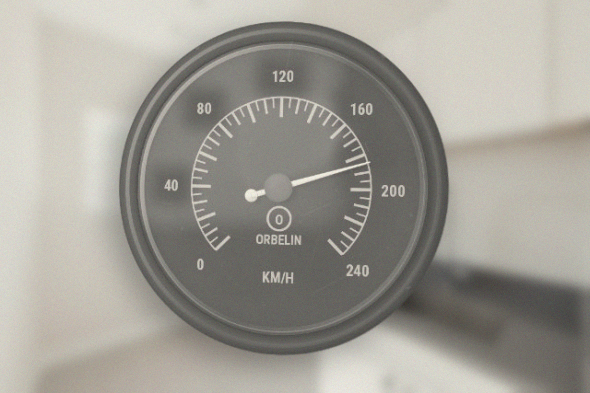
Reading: 185 km/h
